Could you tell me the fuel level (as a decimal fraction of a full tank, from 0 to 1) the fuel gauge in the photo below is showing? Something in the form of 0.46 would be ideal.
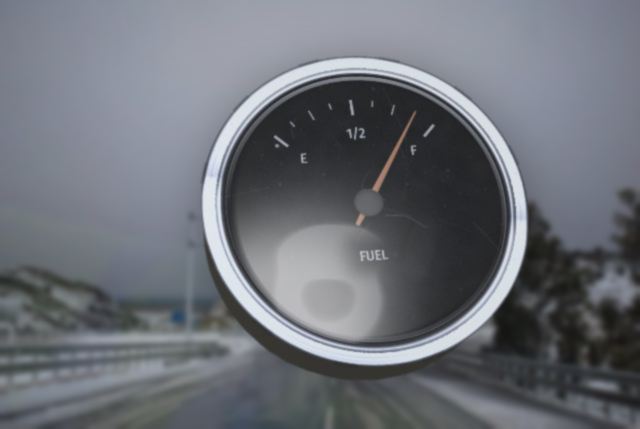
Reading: 0.875
